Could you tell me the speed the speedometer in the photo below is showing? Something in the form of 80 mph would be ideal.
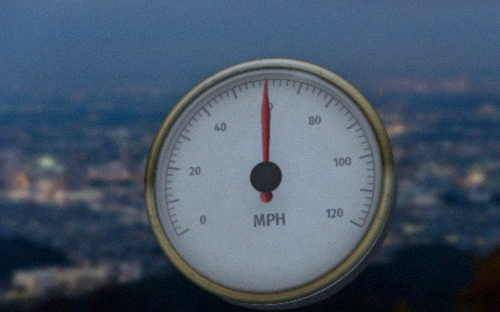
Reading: 60 mph
